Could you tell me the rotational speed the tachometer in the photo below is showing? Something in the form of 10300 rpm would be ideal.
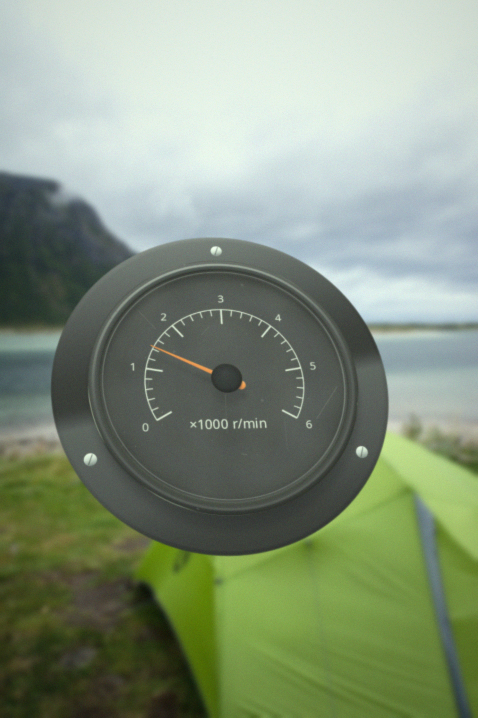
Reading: 1400 rpm
